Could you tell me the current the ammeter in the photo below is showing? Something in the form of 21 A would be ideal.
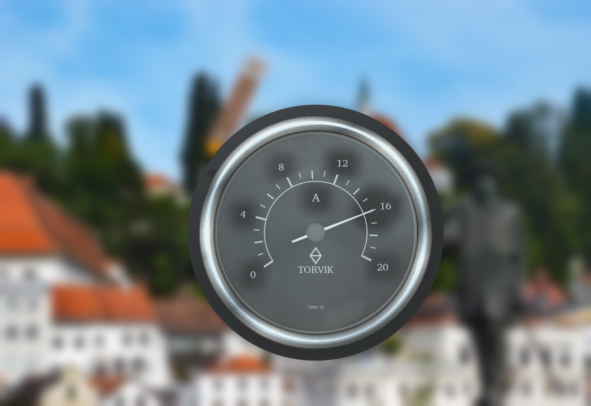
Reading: 16 A
